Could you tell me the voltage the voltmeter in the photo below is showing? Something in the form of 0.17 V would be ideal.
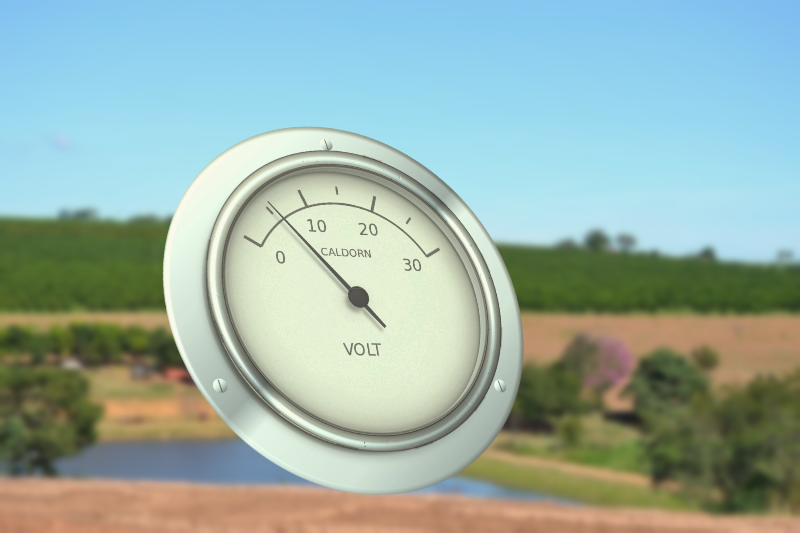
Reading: 5 V
